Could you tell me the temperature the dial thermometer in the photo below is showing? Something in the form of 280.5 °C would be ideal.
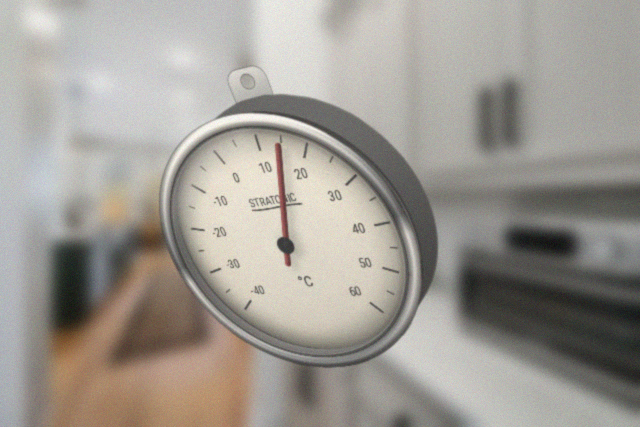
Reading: 15 °C
